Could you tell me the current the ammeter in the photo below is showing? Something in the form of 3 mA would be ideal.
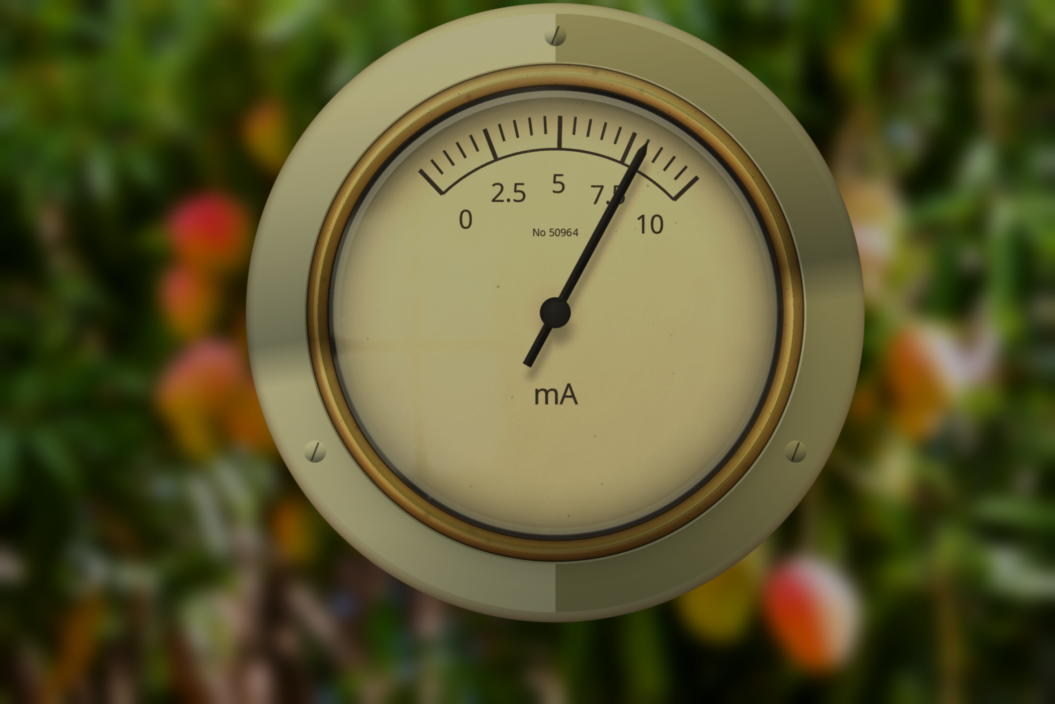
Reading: 8 mA
